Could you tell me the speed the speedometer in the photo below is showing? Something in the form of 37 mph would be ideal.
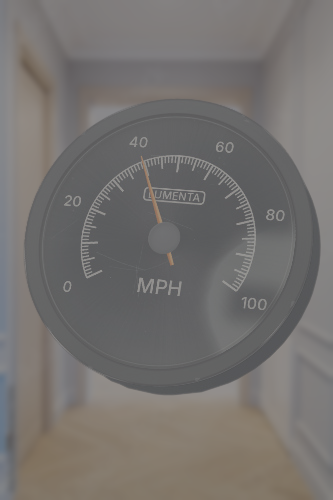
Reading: 40 mph
